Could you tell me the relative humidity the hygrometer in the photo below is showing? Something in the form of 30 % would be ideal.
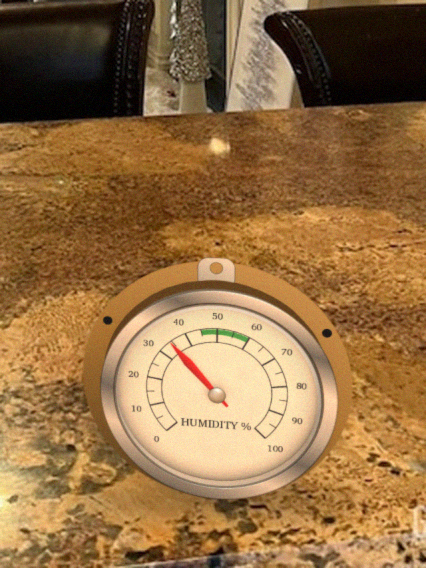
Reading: 35 %
